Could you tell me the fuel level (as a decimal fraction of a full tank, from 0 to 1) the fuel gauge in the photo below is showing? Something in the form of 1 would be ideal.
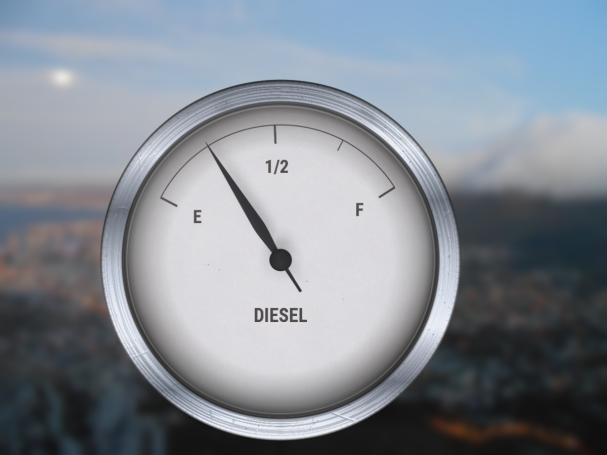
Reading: 0.25
